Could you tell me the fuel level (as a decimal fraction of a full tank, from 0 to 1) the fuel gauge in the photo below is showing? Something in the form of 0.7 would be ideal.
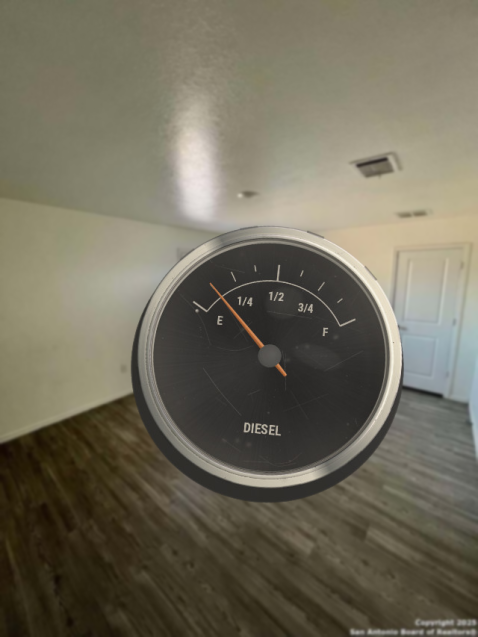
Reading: 0.125
